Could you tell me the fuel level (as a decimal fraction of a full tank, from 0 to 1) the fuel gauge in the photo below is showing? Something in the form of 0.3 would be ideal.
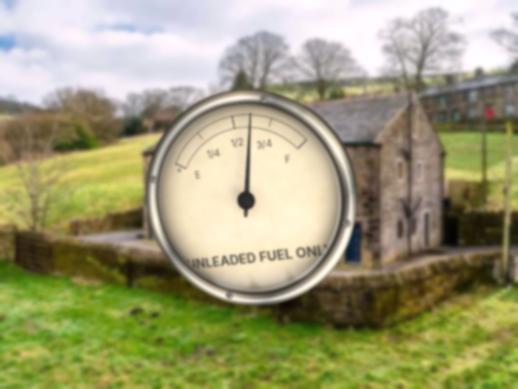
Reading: 0.625
